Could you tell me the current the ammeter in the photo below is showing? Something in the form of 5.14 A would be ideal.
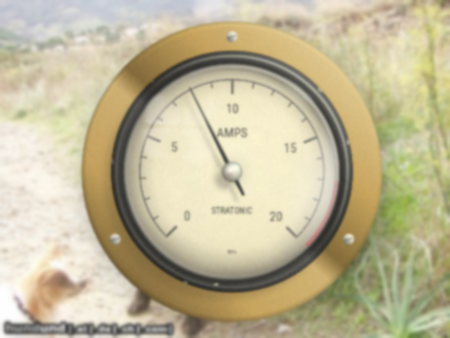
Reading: 8 A
